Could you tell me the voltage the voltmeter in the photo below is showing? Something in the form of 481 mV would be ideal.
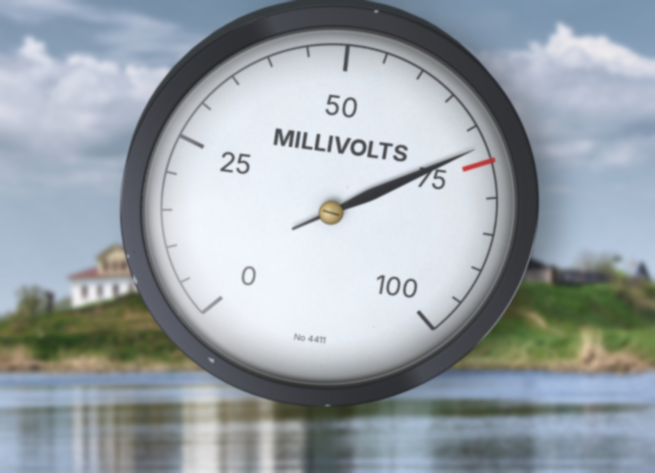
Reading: 72.5 mV
